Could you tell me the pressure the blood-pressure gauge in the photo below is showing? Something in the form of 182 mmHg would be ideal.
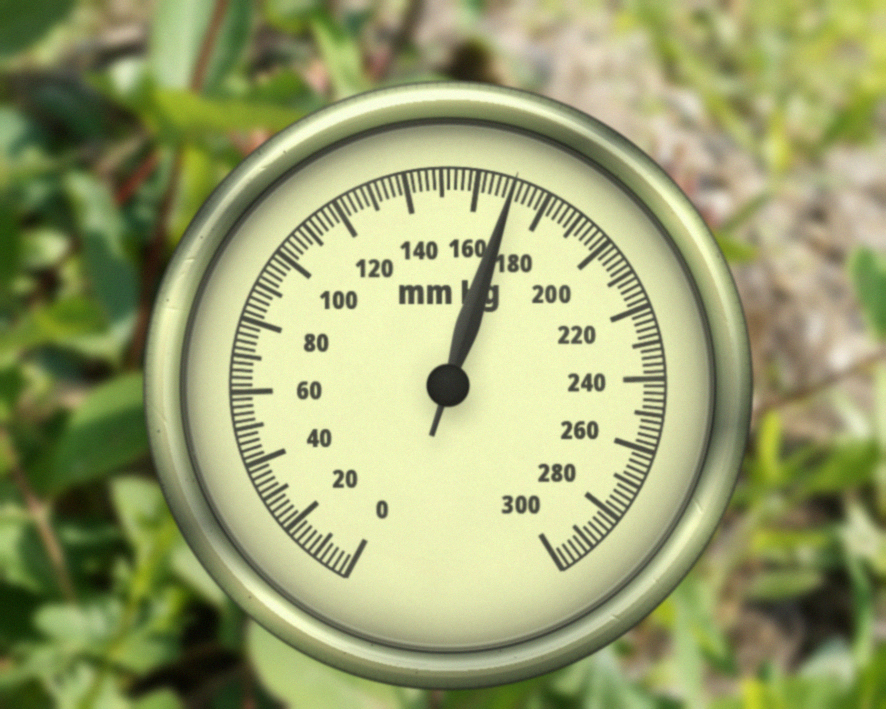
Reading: 170 mmHg
